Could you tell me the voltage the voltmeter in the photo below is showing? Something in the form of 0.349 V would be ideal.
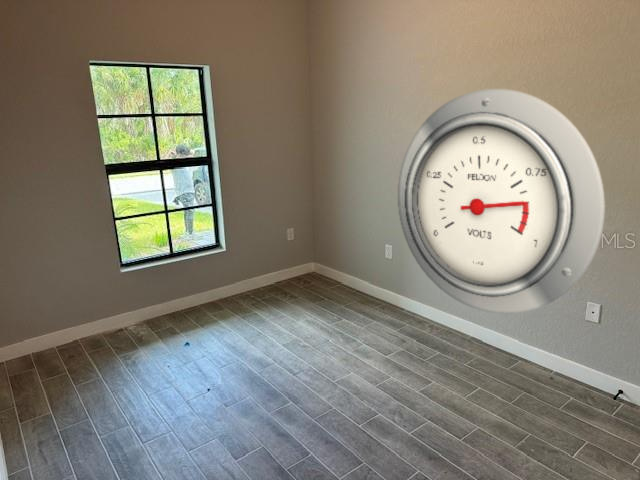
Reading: 0.85 V
